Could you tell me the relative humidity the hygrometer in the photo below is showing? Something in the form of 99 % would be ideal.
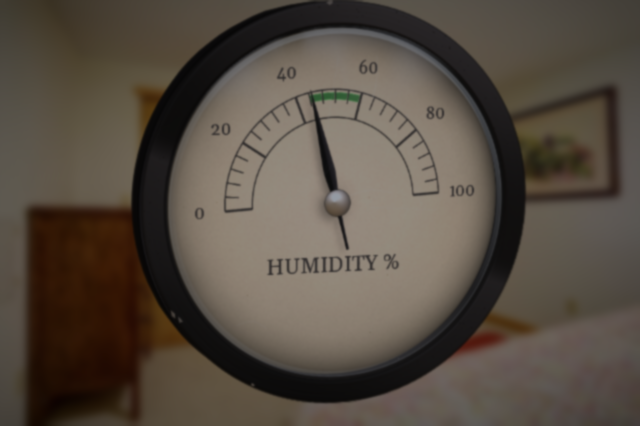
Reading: 44 %
